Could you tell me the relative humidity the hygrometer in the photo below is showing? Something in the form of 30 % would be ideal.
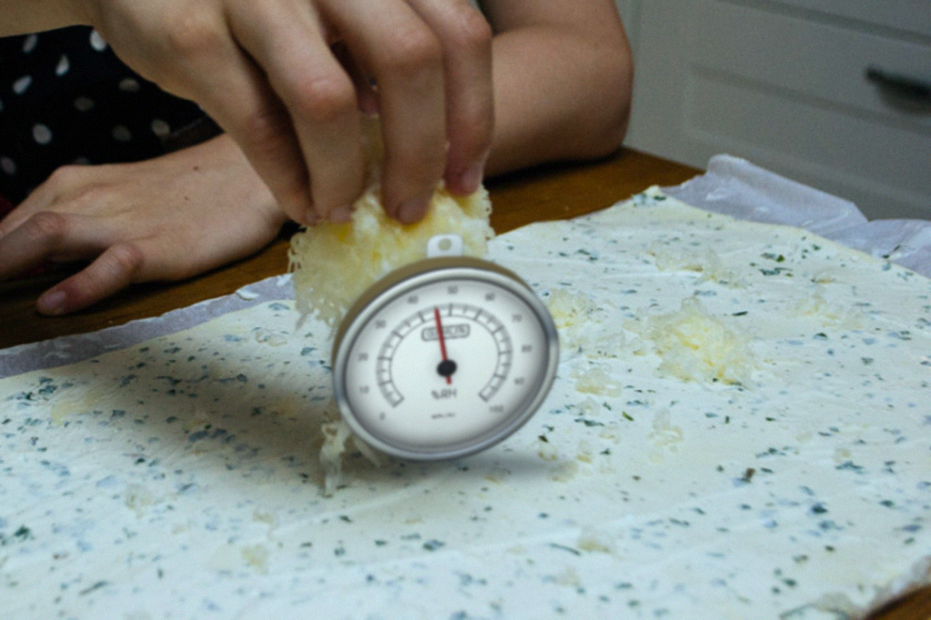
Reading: 45 %
